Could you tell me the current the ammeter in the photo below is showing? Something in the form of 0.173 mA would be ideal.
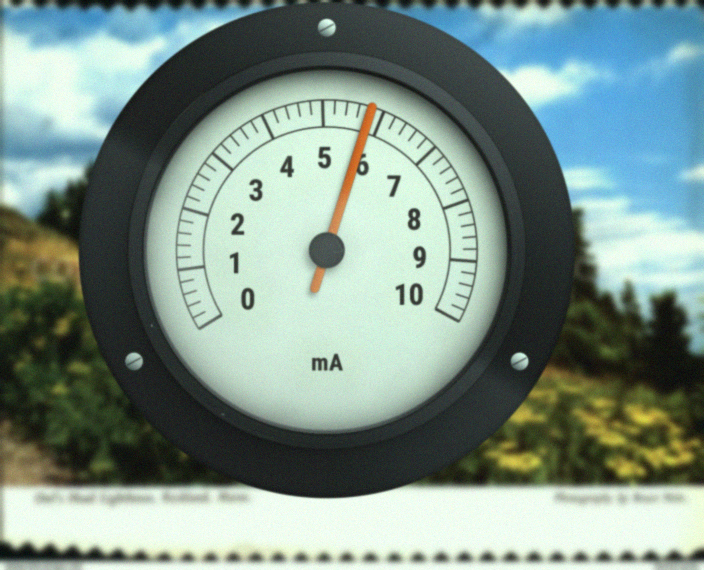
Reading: 5.8 mA
